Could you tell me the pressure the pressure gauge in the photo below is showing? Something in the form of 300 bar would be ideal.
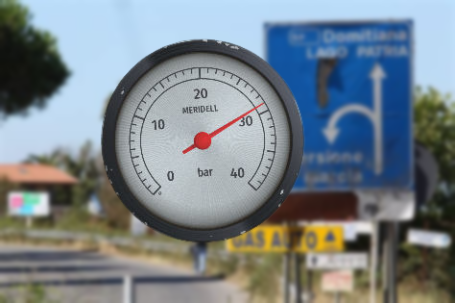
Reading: 29 bar
